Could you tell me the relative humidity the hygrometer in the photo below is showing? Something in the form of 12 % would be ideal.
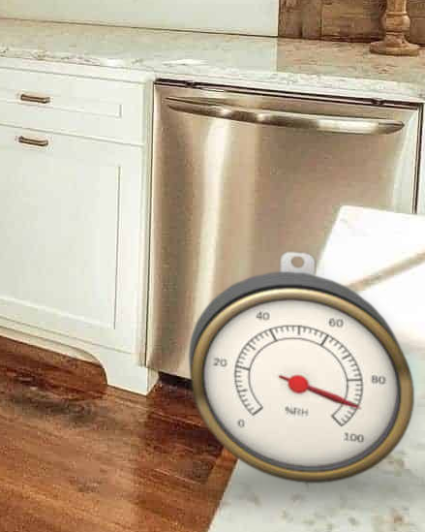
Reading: 90 %
